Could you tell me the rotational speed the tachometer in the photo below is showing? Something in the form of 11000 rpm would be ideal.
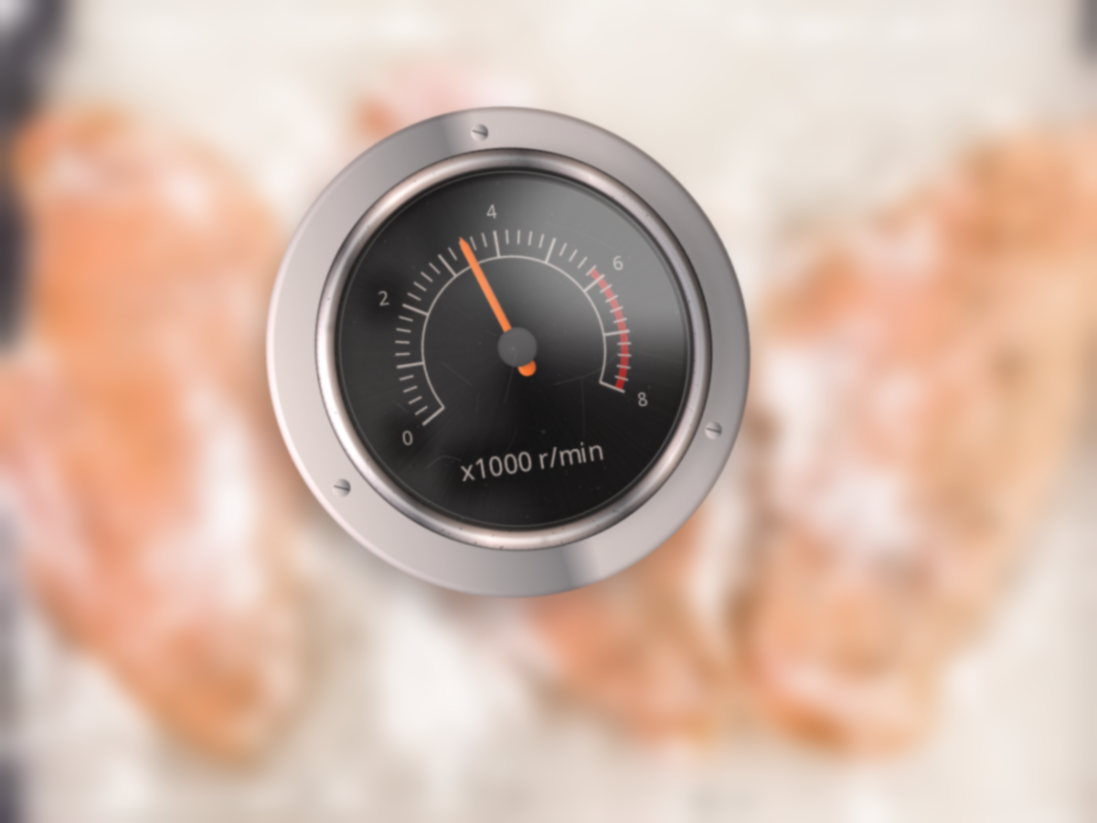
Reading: 3400 rpm
